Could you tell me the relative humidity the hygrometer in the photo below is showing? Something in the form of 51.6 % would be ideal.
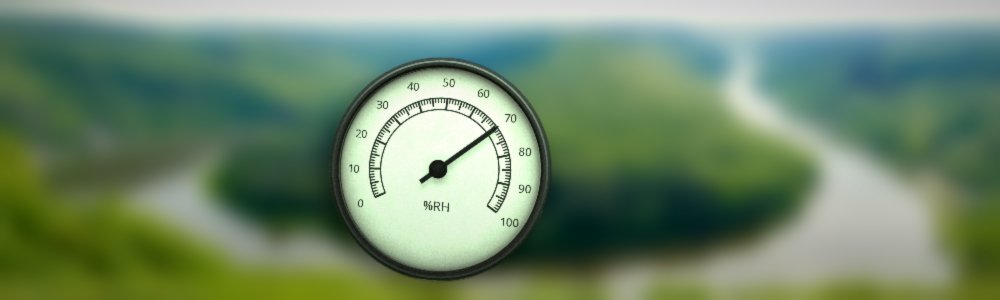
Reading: 70 %
